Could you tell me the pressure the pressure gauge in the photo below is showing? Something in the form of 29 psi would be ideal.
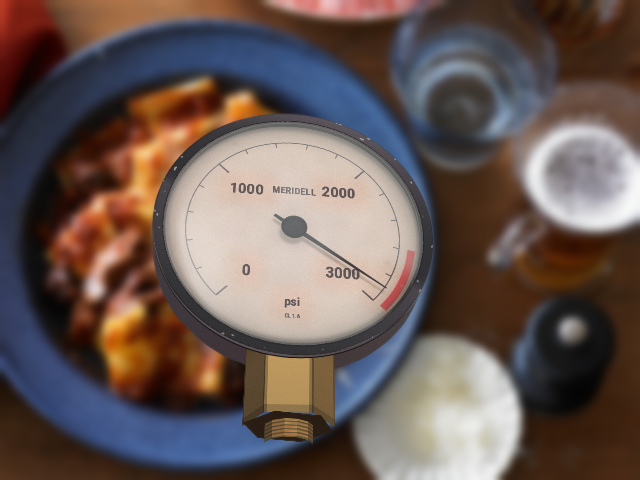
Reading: 2900 psi
